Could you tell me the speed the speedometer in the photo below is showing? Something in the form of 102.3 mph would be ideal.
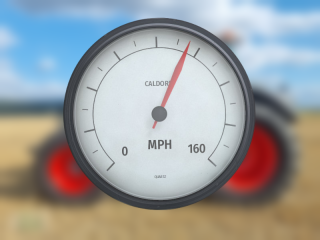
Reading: 95 mph
